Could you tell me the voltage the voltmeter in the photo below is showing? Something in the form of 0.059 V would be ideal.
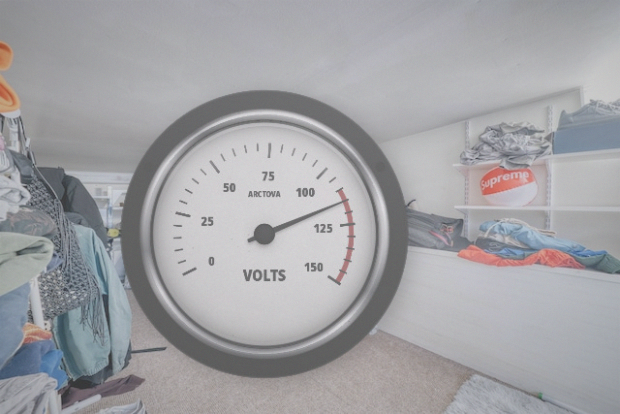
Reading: 115 V
